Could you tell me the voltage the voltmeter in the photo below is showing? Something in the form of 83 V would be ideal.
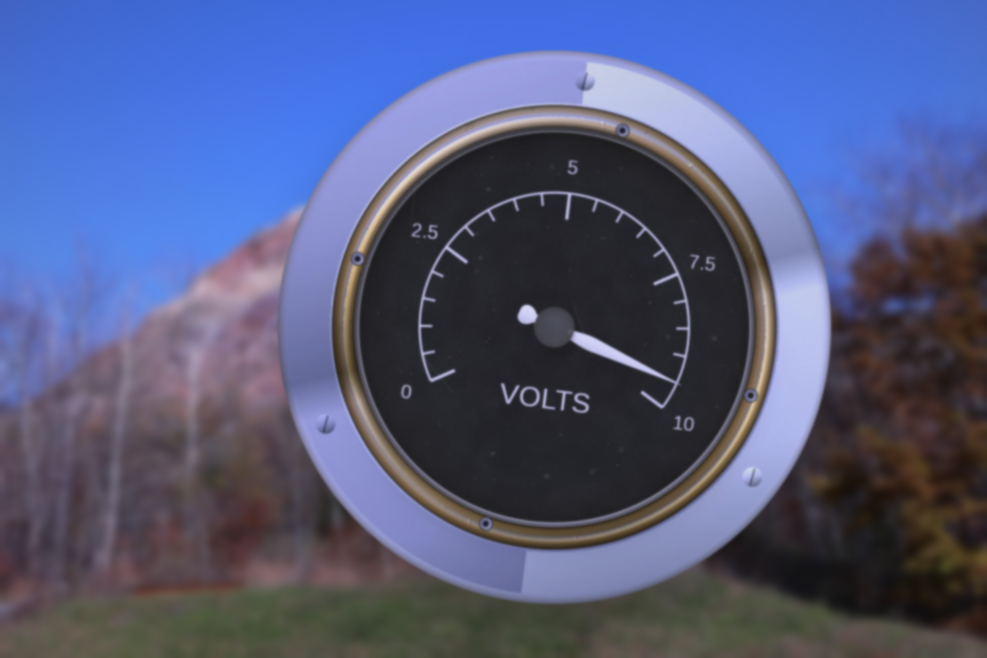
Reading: 9.5 V
